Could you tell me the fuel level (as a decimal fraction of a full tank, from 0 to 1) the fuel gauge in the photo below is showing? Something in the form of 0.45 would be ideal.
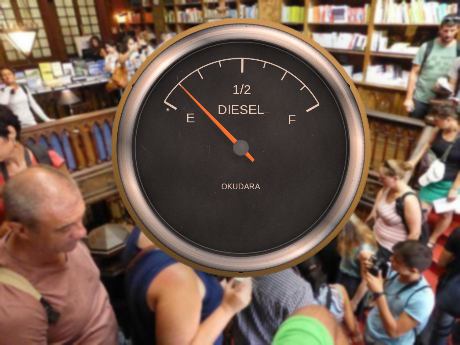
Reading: 0.125
